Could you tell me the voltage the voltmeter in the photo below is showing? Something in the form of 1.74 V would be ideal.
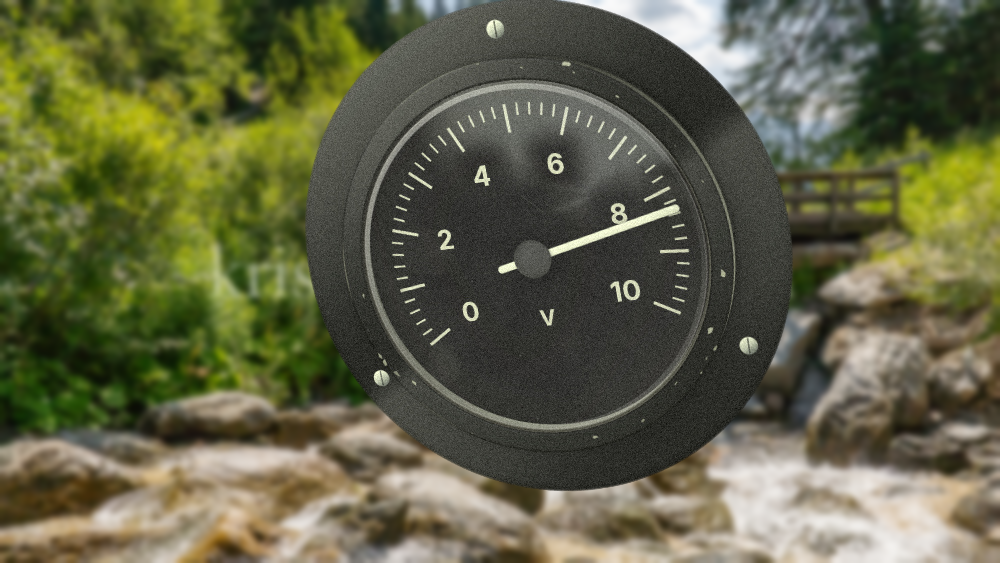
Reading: 8.3 V
